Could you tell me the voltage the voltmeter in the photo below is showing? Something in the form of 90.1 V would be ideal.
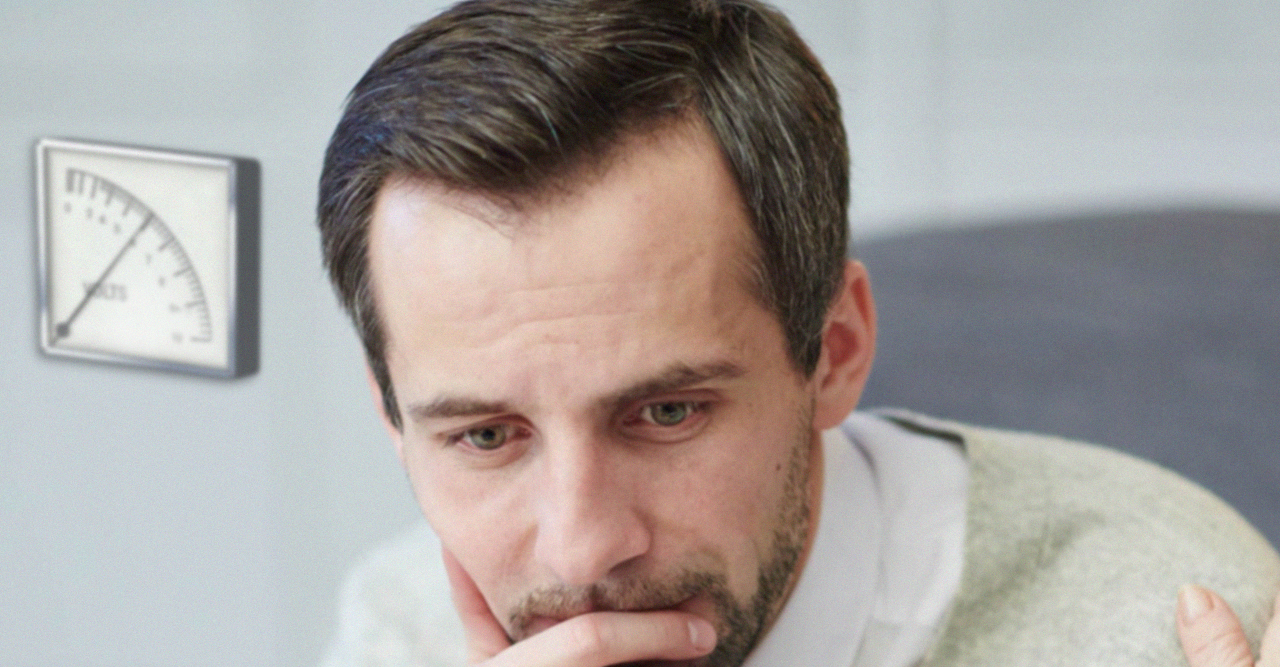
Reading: 6 V
